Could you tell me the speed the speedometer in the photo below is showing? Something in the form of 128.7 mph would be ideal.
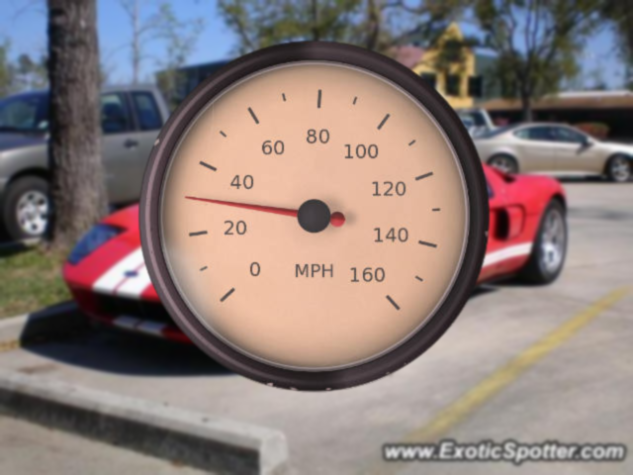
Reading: 30 mph
